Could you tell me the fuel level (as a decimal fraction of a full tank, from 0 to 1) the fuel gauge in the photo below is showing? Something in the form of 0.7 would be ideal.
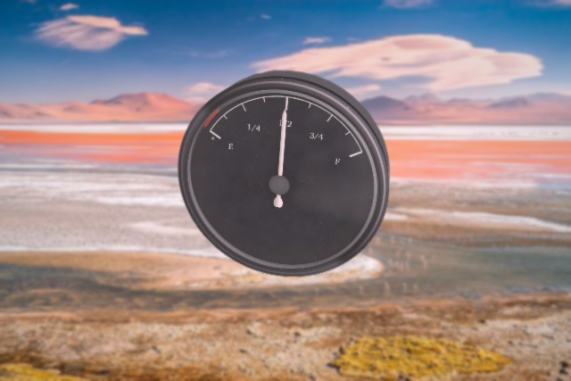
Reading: 0.5
